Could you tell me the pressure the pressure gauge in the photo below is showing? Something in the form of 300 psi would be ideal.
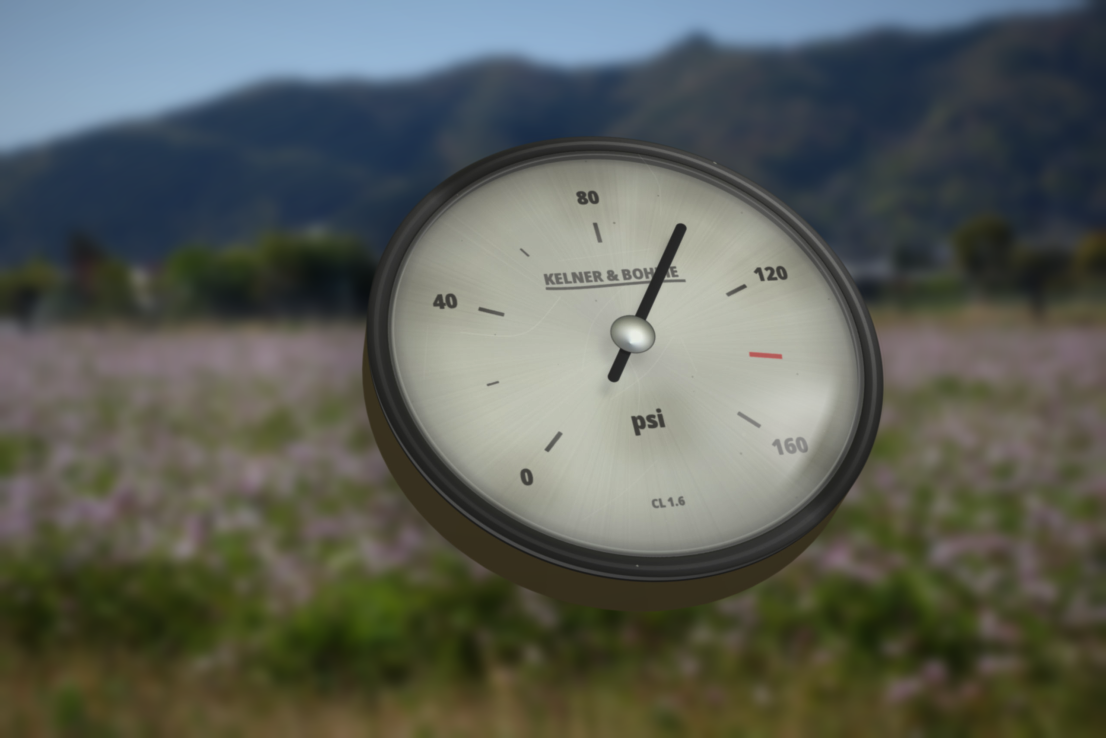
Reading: 100 psi
